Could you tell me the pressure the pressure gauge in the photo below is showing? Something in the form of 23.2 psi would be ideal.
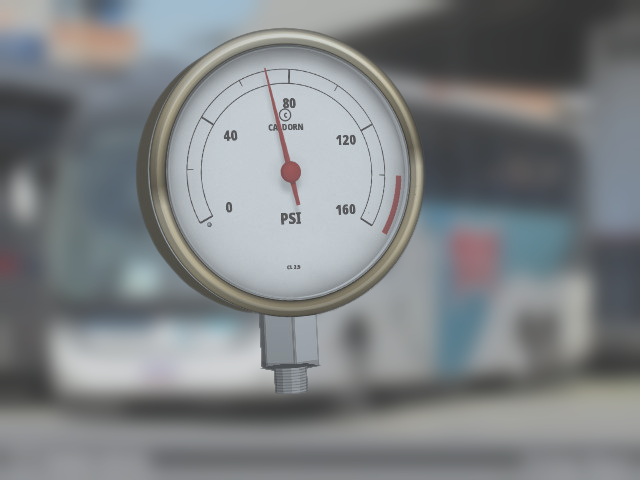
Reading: 70 psi
